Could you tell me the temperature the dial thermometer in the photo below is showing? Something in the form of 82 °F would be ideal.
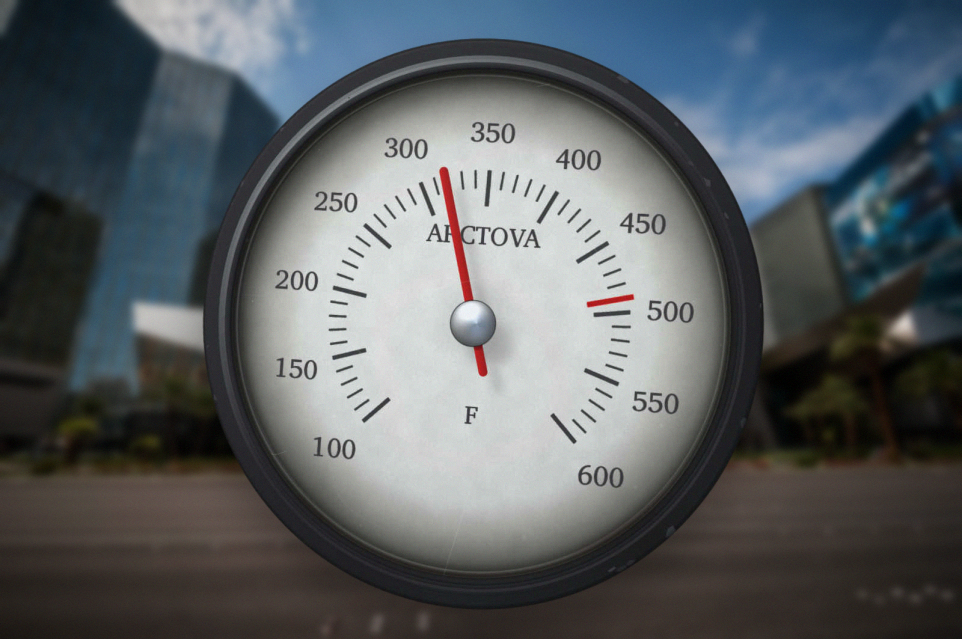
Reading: 320 °F
